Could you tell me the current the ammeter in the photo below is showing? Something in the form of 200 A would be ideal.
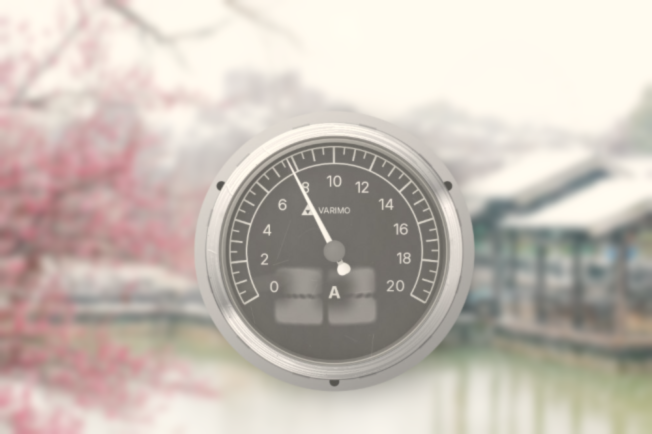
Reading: 7.75 A
